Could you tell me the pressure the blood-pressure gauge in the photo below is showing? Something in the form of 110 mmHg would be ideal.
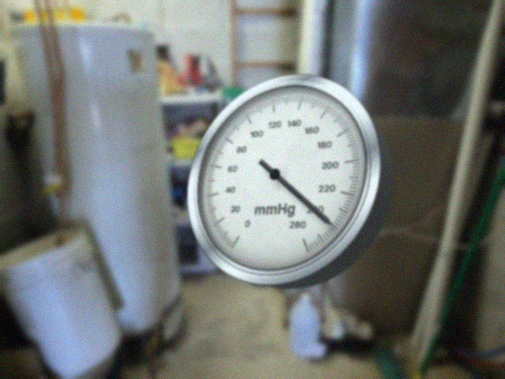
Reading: 240 mmHg
